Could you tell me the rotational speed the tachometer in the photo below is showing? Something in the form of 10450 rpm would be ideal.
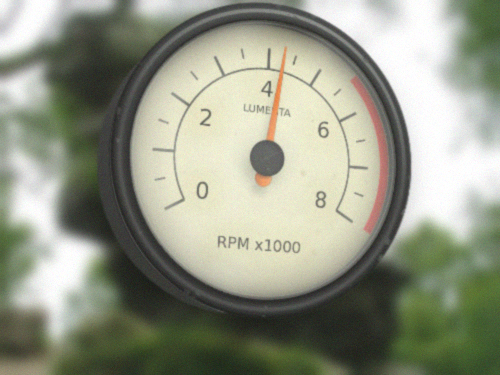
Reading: 4250 rpm
